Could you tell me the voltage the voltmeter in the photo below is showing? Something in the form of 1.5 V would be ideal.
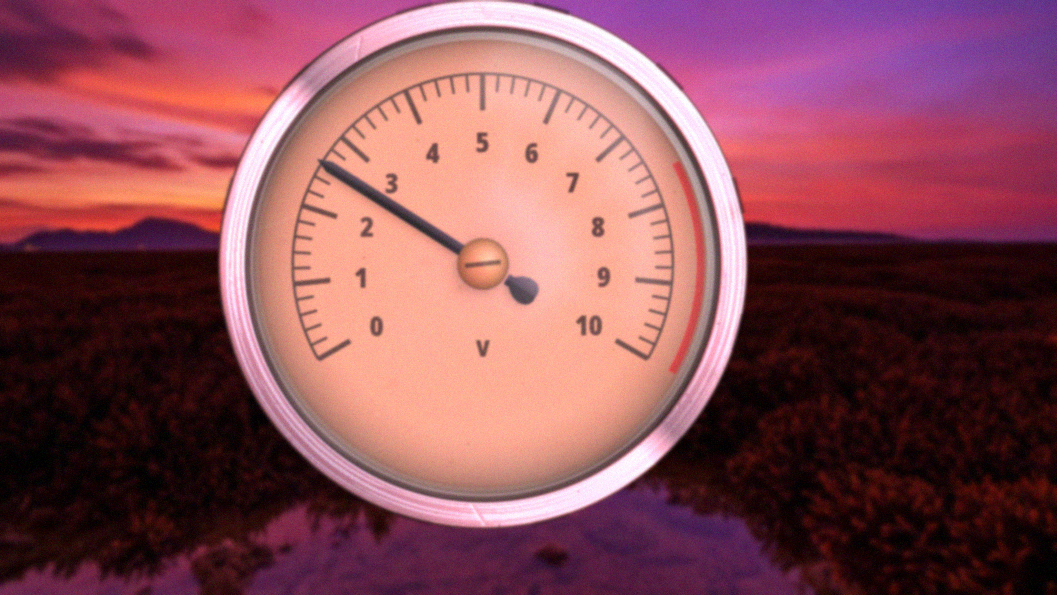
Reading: 2.6 V
